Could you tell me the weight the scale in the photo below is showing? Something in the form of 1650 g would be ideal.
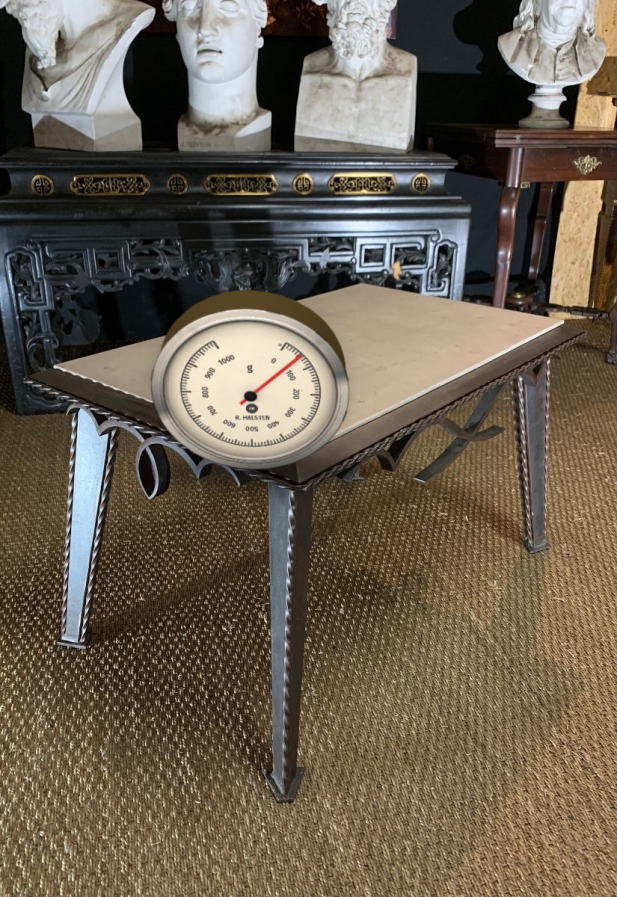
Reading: 50 g
